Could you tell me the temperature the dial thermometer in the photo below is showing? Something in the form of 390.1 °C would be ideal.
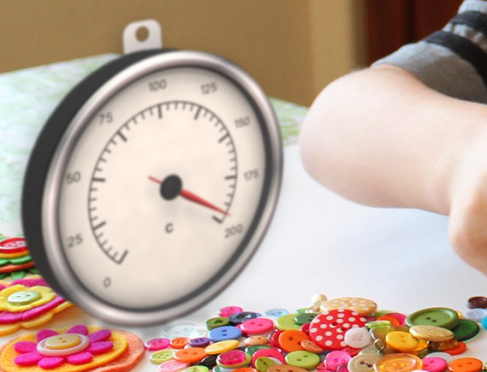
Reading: 195 °C
